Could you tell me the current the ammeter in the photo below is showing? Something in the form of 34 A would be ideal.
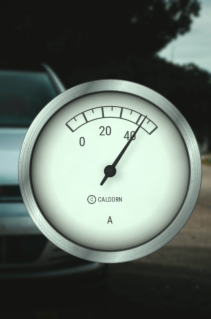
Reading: 42.5 A
